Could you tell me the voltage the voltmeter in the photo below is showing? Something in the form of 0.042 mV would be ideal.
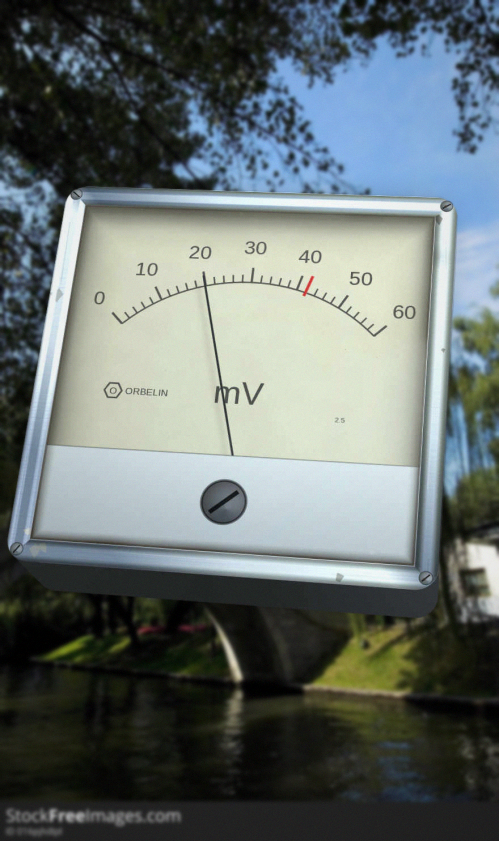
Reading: 20 mV
